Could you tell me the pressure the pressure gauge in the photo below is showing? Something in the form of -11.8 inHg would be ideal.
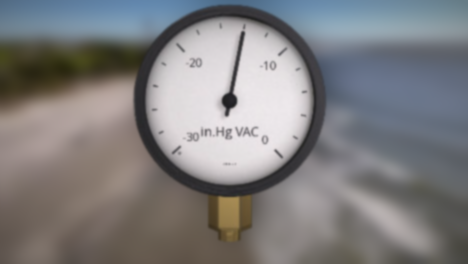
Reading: -14 inHg
